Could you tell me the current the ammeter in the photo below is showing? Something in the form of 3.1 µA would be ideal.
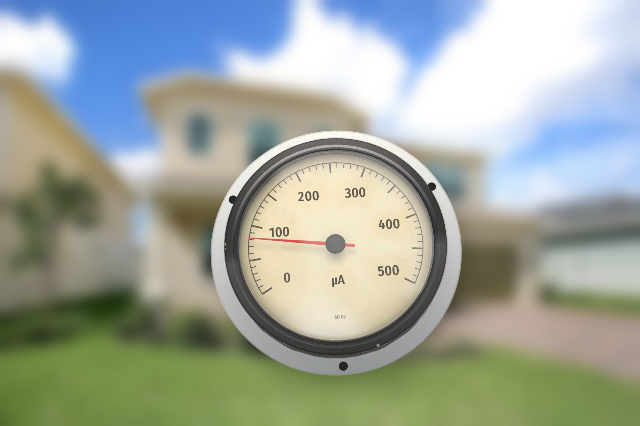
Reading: 80 µA
